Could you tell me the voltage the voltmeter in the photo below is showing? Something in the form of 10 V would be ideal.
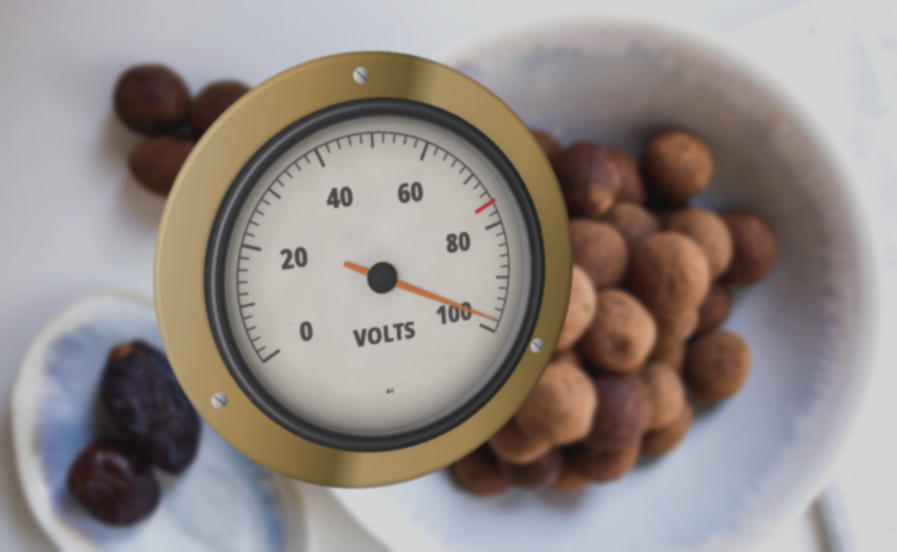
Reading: 98 V
